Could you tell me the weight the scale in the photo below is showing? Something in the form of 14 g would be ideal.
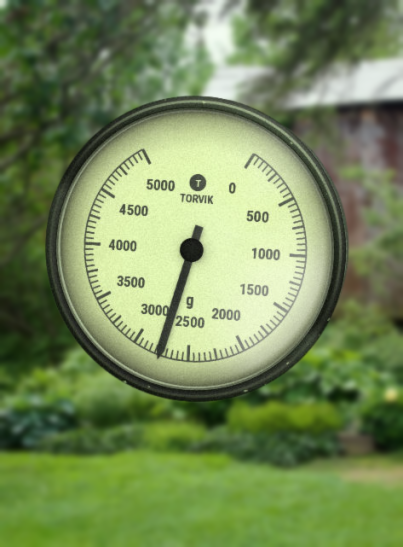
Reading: 2750 g
